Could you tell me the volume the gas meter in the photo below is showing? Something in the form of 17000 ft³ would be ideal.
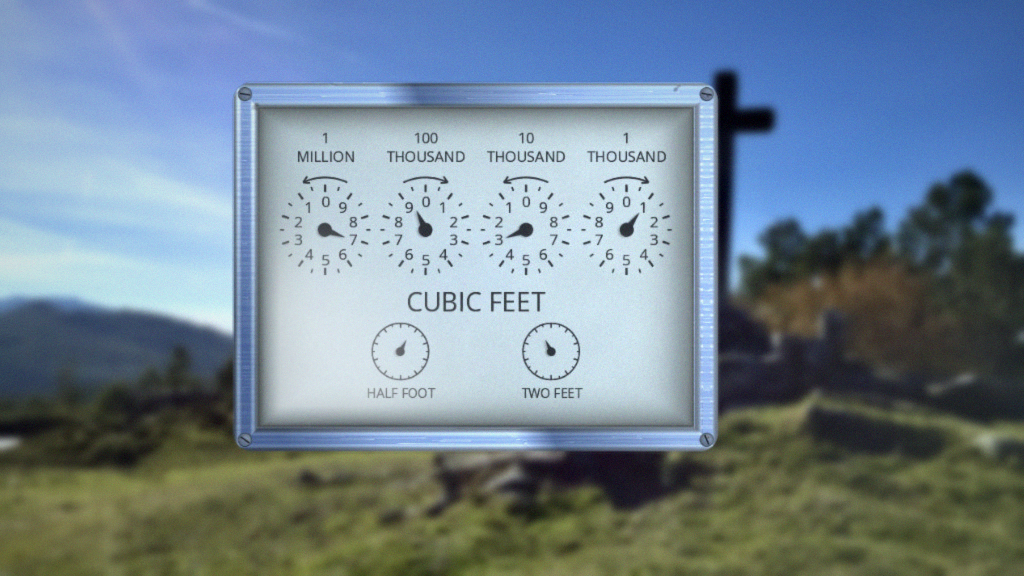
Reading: 693100 ft³
